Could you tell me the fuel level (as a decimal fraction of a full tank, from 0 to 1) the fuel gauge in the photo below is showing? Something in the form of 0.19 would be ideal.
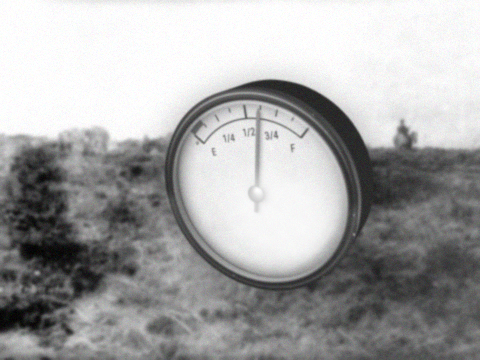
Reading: 0.625
